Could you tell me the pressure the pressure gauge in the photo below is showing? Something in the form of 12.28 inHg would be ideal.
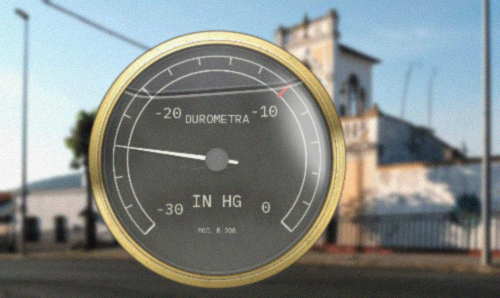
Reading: -24 inHg
